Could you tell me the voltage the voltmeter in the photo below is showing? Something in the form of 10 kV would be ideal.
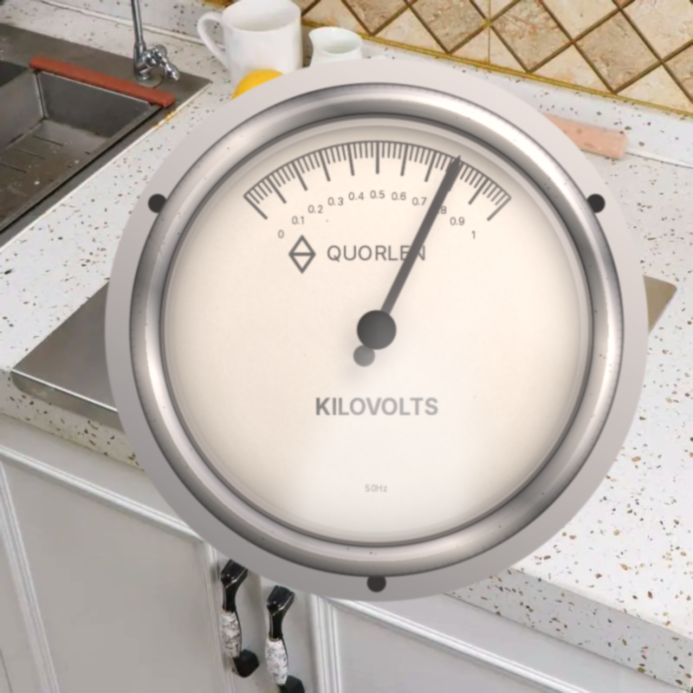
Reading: 0.78 kV
